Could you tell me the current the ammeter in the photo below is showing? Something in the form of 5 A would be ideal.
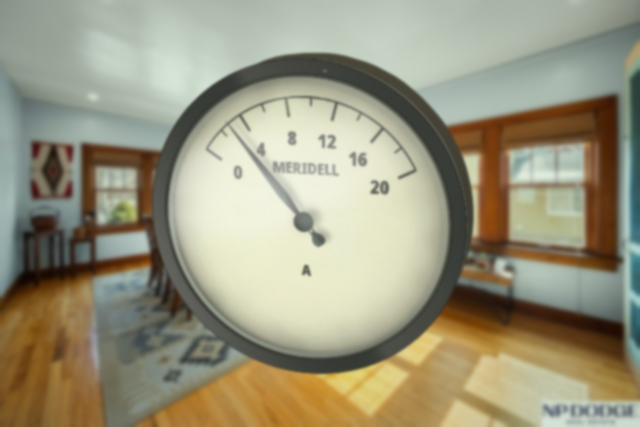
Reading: 3 A
